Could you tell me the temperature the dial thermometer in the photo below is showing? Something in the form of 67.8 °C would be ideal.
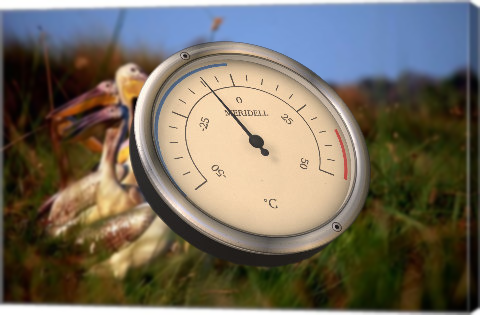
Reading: -10 °C
